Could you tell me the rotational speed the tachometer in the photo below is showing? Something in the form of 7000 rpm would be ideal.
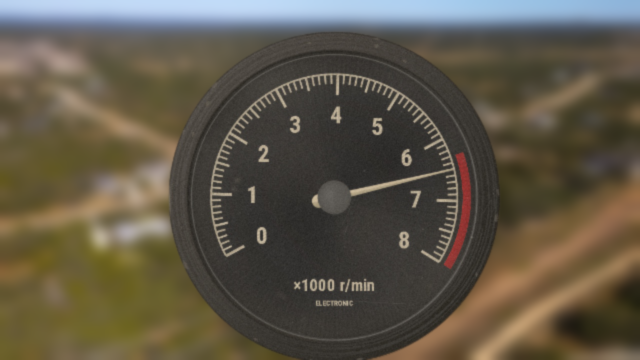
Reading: 6500 rpm
